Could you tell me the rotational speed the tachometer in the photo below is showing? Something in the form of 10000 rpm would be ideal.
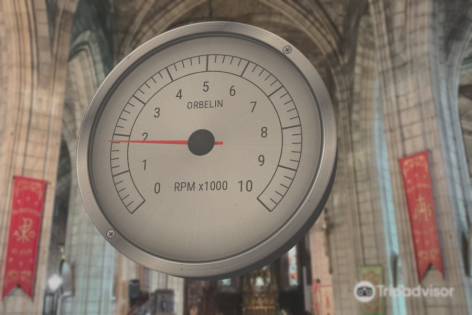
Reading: 1800 rpm
